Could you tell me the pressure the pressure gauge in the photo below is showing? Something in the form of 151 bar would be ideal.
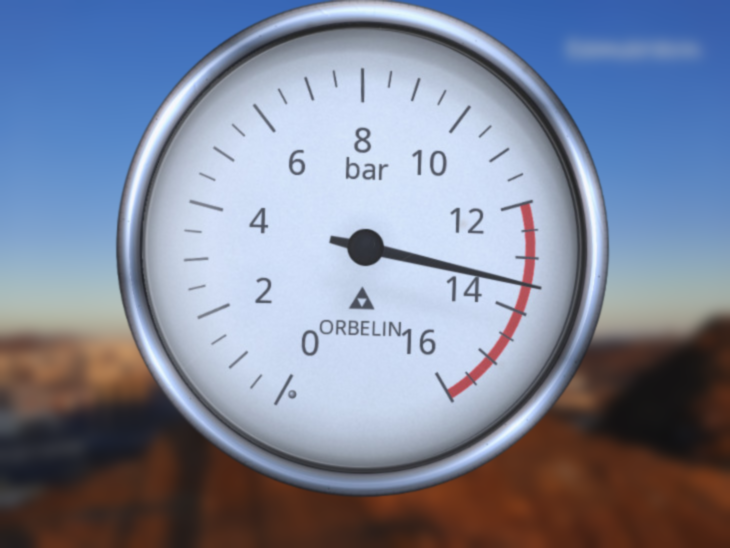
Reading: 13.5 bar
